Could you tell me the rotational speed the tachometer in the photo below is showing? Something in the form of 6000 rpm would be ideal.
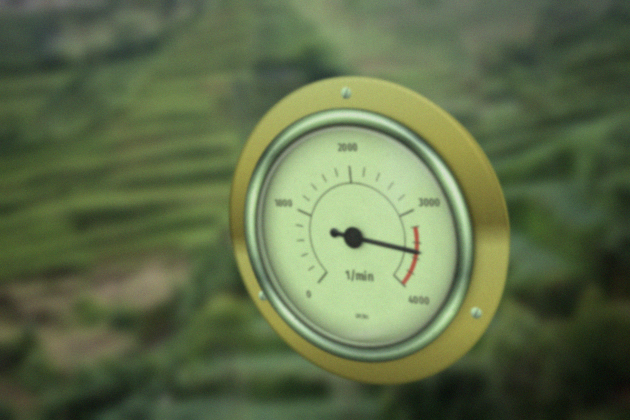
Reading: 3500 rpm
